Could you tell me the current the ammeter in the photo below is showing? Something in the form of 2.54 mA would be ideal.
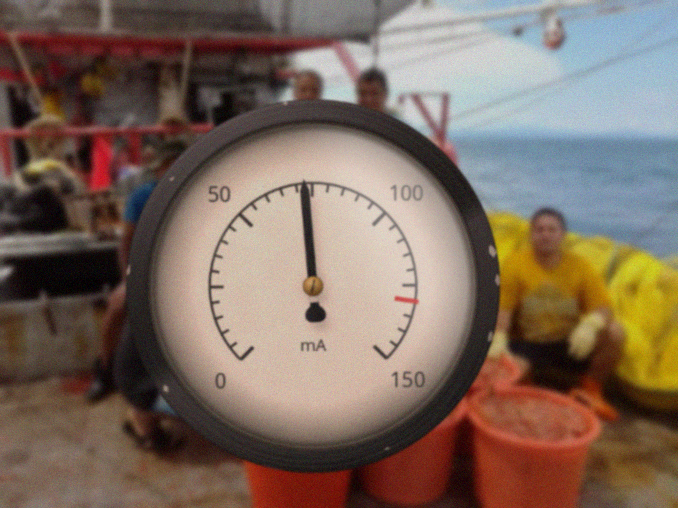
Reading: 72.5 mA
